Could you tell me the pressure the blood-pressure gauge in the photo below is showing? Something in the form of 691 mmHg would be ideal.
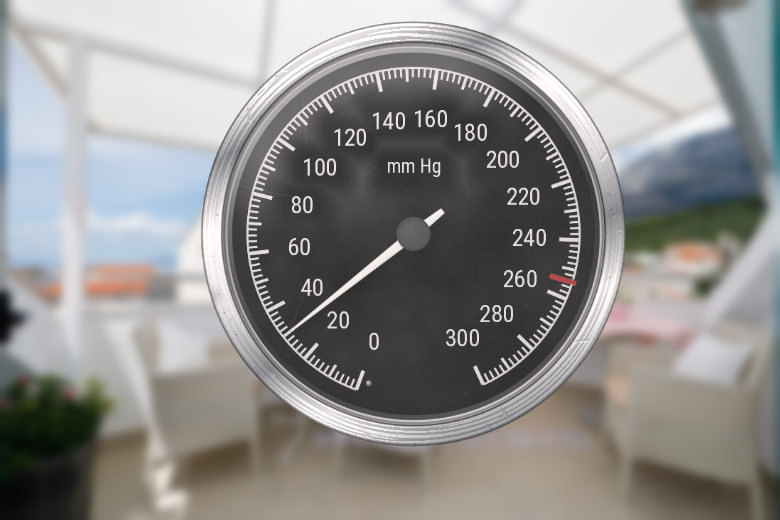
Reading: 30 mmHg
